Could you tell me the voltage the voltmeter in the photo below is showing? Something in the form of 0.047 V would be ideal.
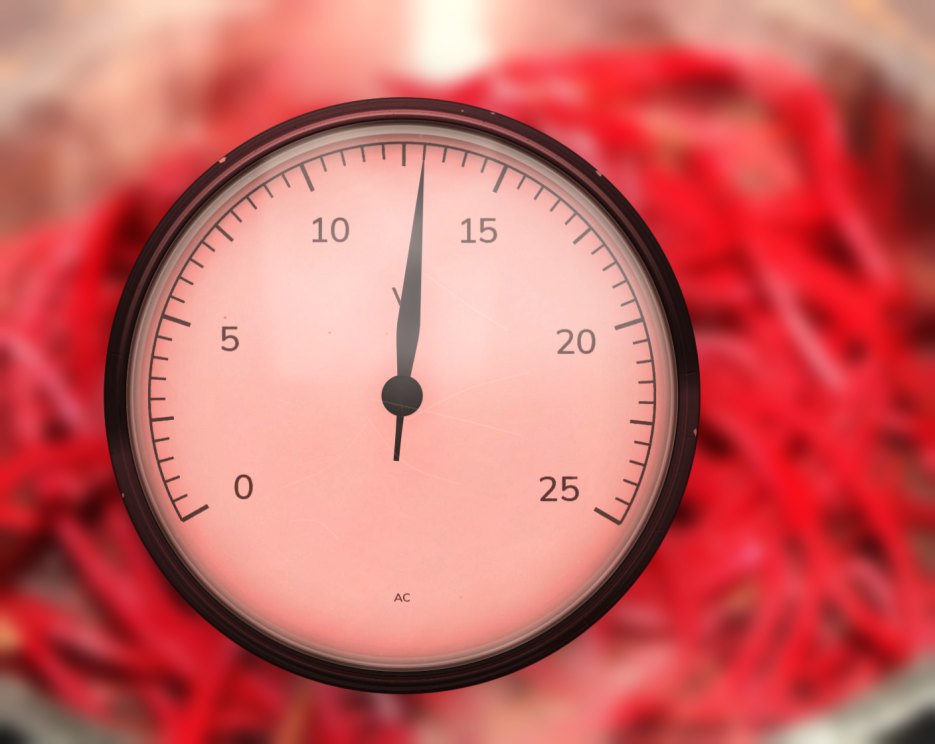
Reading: 13 V
